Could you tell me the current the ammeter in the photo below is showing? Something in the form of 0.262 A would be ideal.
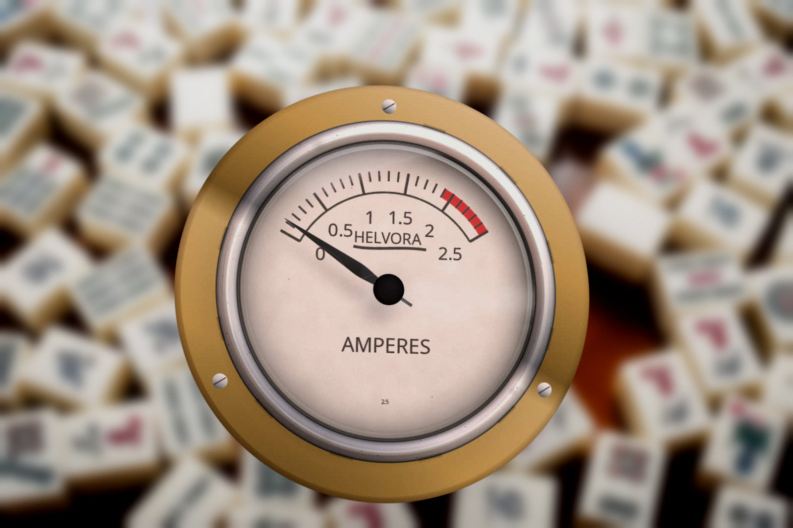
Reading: 0.1 A
